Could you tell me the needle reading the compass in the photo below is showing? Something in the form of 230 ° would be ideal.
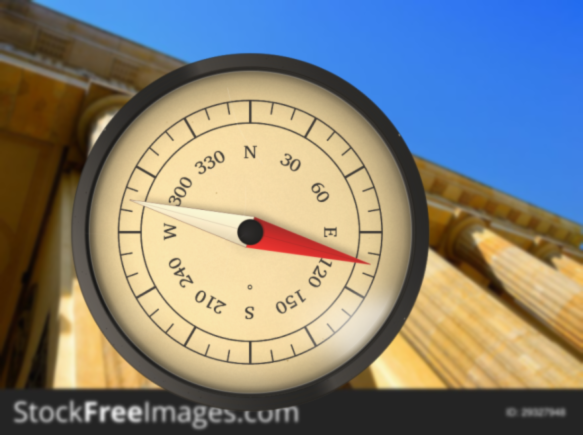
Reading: 105 °
